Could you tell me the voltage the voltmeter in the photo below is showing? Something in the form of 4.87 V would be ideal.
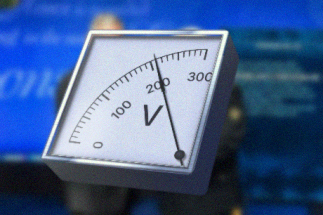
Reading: 210 V
